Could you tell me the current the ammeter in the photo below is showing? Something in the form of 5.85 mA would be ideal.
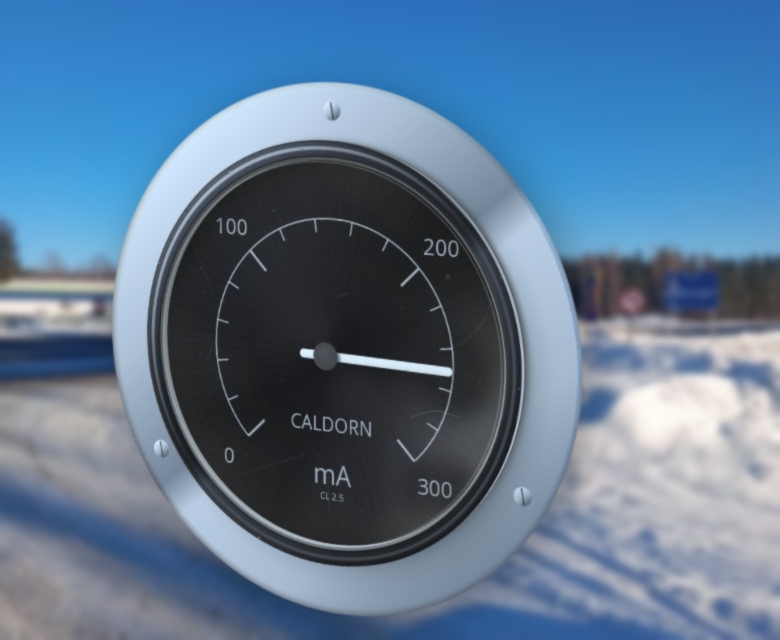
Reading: 250 mA
